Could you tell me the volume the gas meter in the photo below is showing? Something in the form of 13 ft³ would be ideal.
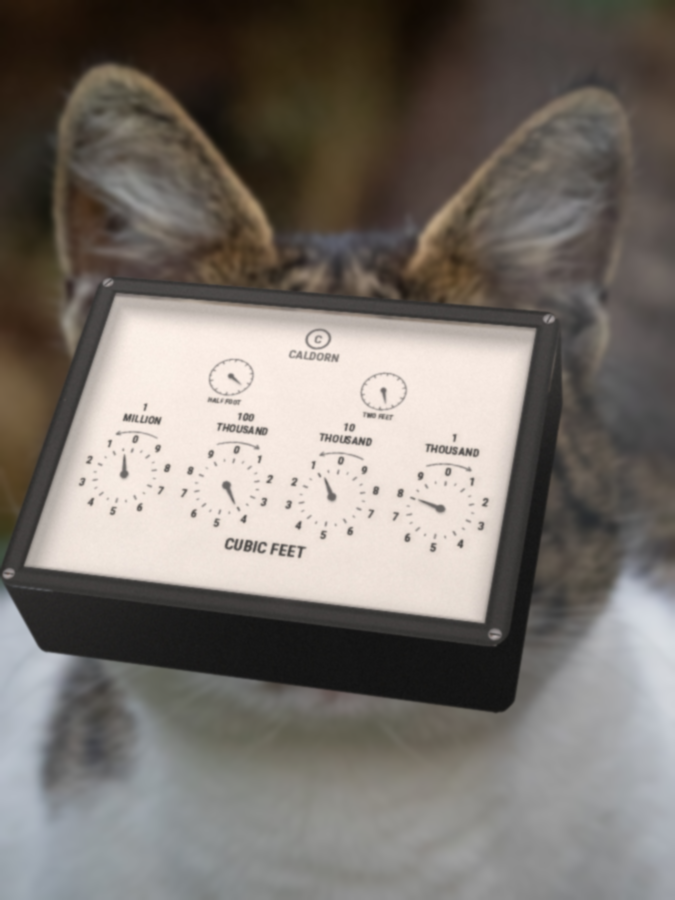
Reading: 40800 ft³
